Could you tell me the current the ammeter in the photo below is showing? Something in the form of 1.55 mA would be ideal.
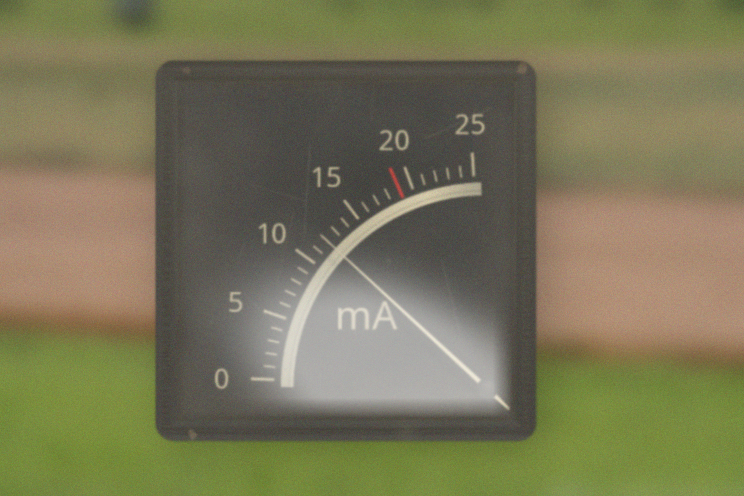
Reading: 12 mA
